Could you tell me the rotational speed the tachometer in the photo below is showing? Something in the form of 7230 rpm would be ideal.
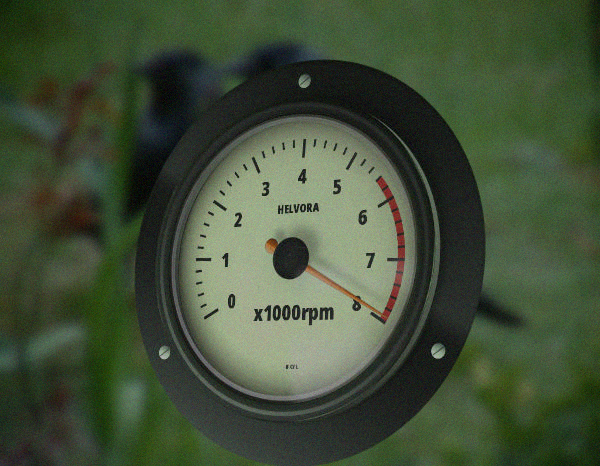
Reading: 7900 rpm
